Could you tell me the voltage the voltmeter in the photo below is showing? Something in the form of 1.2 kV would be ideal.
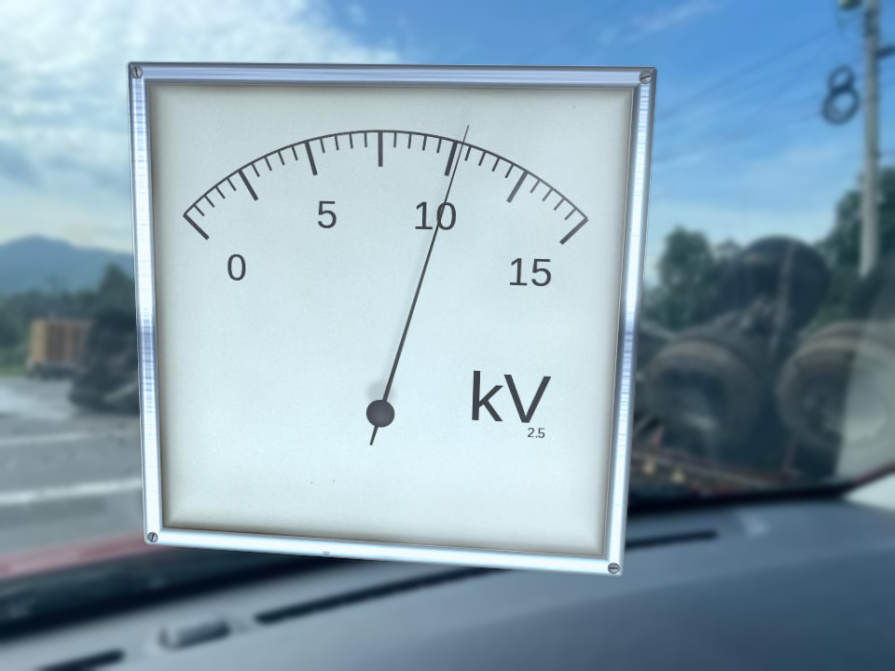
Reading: 10.25 kV
